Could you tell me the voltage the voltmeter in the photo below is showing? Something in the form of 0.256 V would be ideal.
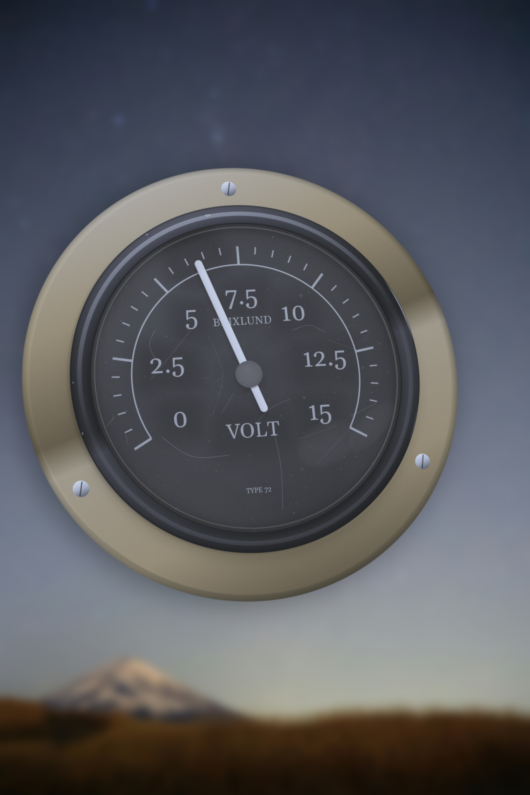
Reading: 6.25 V
